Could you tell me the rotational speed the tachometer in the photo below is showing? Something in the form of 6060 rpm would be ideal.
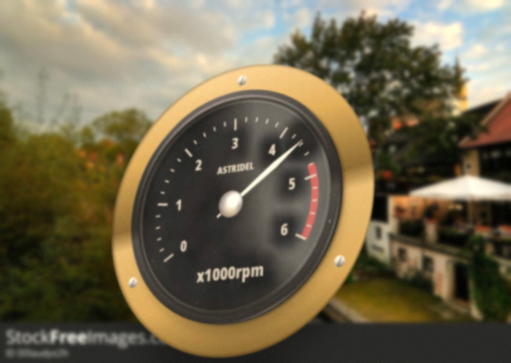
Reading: 4400 rpm
